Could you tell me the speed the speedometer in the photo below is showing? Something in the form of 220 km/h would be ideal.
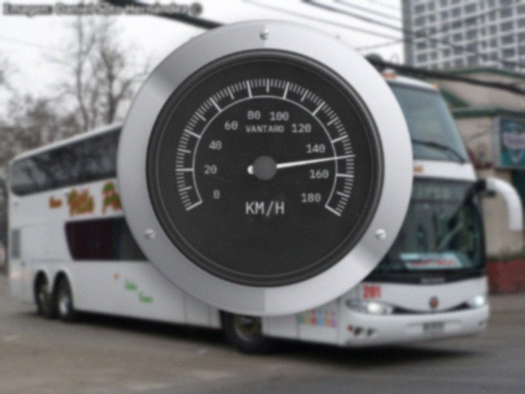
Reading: 150 km/h
